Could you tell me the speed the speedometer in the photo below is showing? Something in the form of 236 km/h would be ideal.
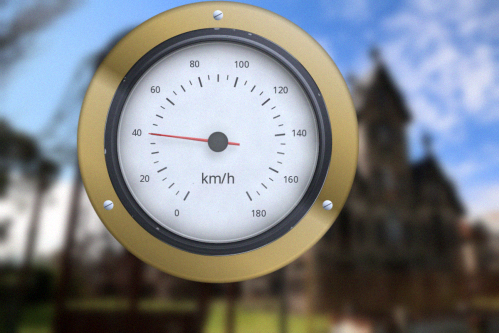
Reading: 40 km/h
